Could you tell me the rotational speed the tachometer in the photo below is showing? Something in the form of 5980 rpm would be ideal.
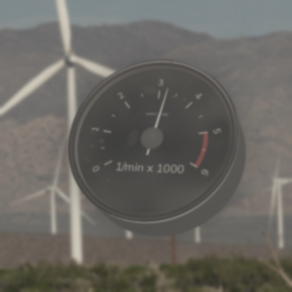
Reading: 3250 rpm
